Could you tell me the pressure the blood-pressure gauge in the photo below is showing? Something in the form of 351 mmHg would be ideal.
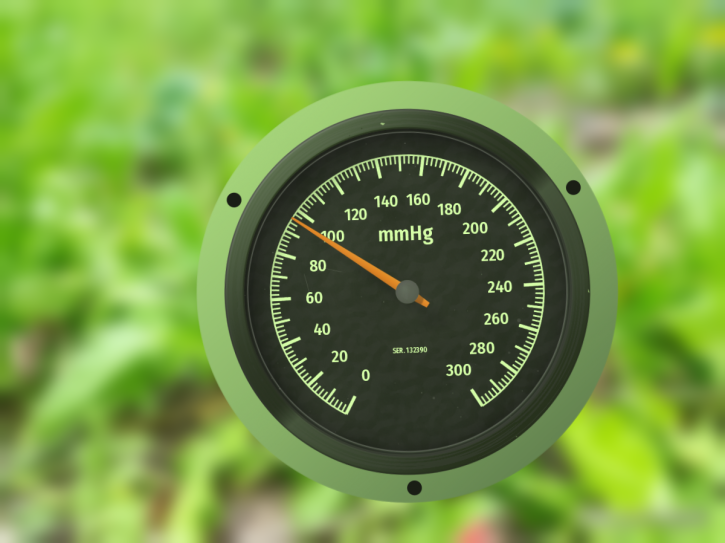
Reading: 96 mmHg
